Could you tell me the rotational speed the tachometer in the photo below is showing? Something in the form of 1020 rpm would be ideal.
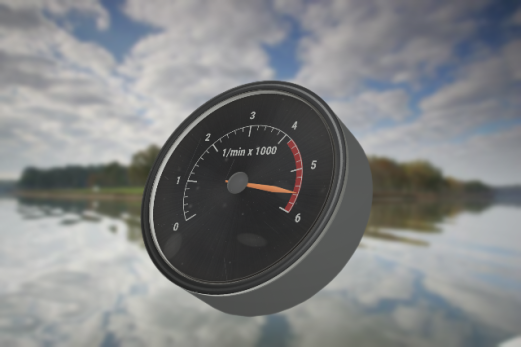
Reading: 5600 rpm
